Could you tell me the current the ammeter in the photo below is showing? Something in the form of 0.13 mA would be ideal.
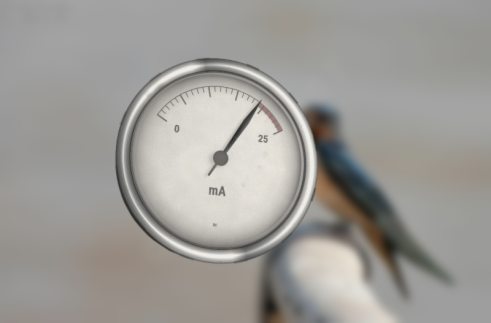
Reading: 19 mA
